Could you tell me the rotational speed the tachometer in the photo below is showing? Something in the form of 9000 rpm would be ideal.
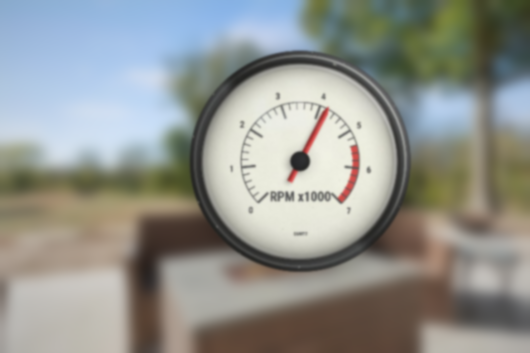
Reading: 4200 rpm
